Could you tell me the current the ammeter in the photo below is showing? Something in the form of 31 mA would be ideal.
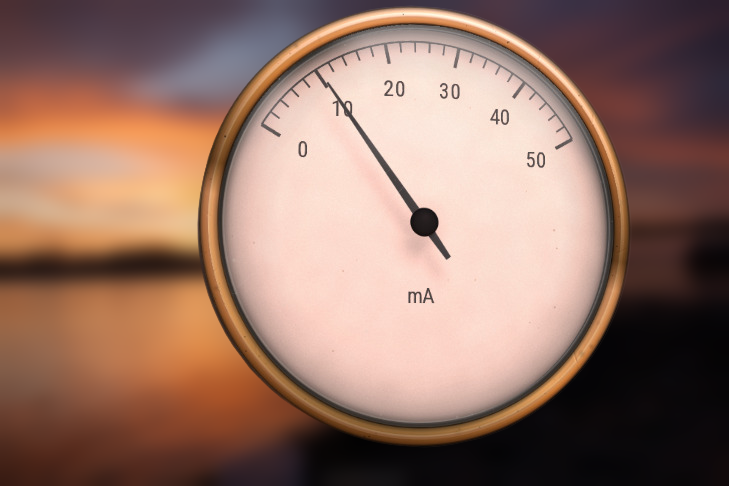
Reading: 10 mA
